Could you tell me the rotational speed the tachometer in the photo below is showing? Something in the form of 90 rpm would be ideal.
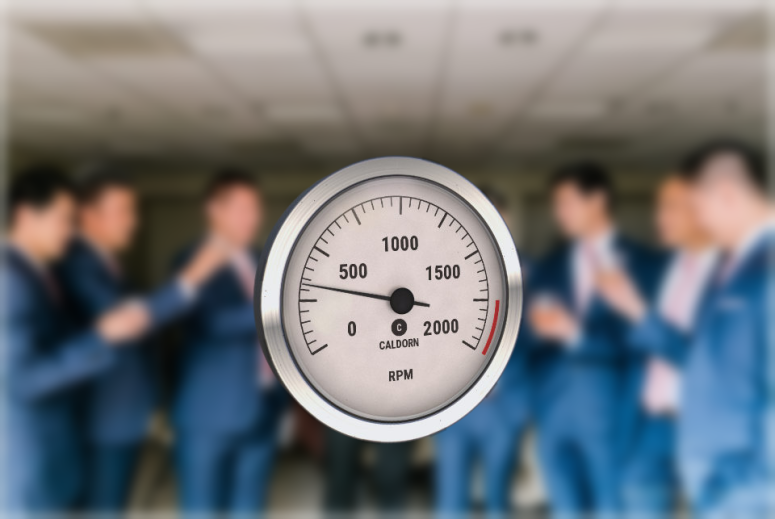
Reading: 325 rpm
